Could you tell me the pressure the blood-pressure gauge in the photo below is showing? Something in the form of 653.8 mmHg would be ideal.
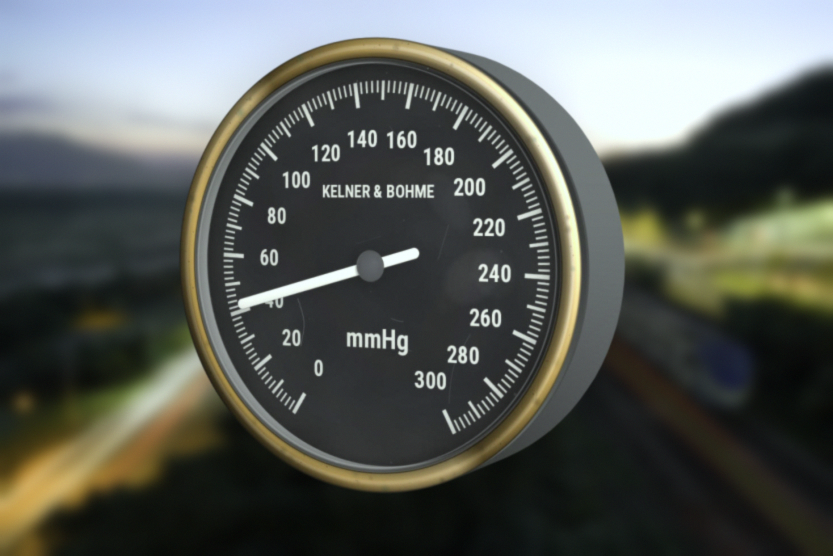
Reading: 42 mmHg
